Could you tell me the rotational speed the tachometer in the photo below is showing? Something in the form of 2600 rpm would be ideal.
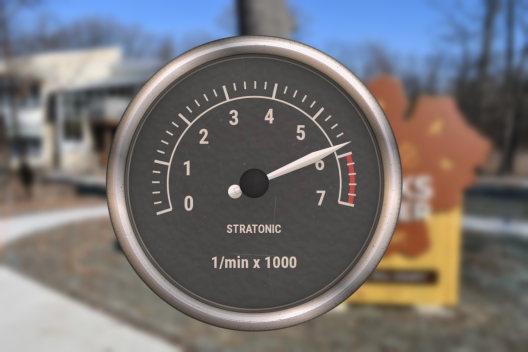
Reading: 5800 rpm
